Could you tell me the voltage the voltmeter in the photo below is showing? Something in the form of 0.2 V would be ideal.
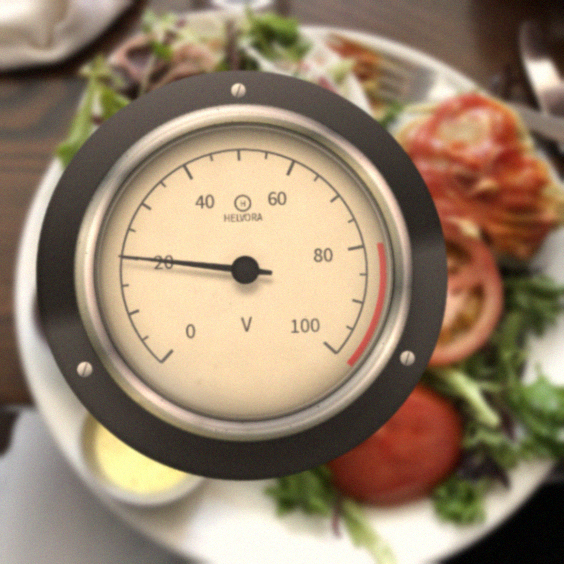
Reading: 20 V
